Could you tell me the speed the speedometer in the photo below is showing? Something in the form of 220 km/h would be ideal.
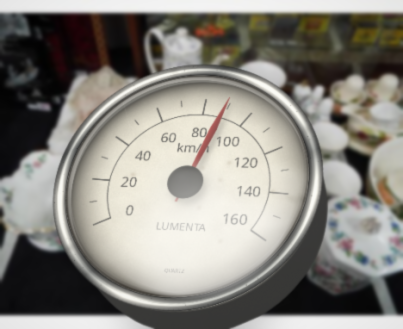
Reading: 90 km/h
